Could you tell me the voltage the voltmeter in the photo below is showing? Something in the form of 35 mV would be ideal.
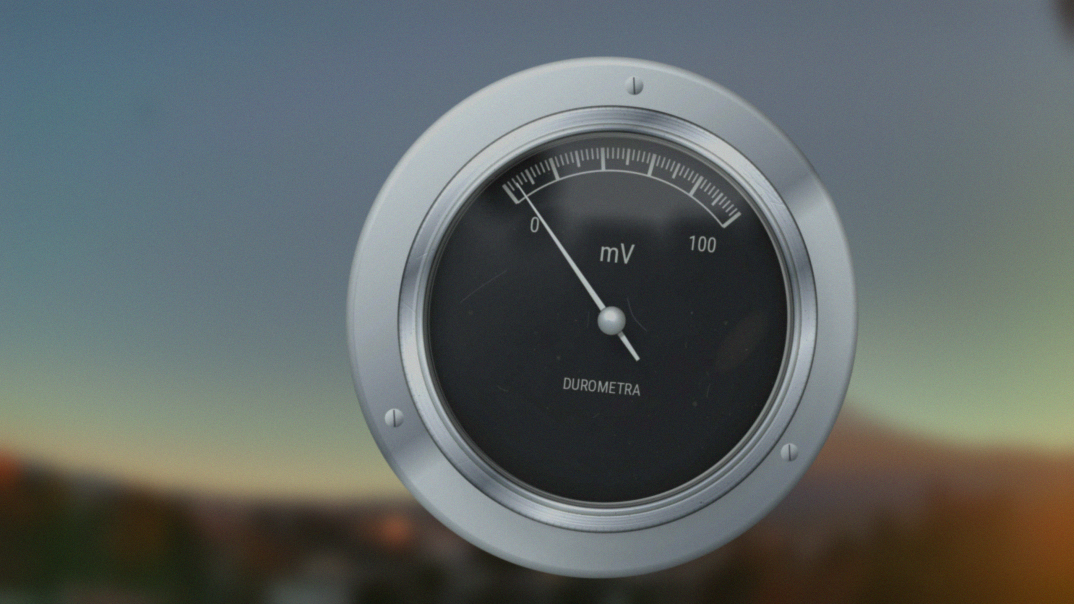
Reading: 4 mV
